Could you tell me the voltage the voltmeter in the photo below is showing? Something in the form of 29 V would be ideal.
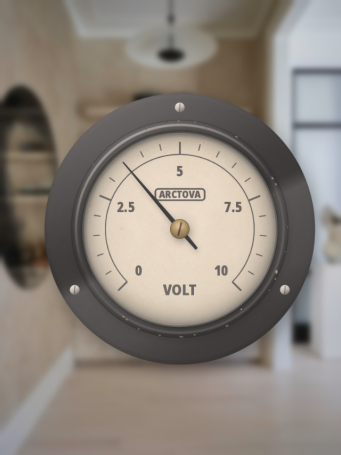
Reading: 3.5 V
